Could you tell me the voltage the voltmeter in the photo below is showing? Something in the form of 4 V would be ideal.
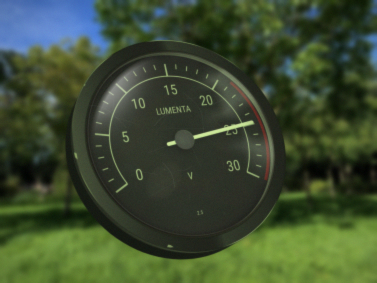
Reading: 25 V
